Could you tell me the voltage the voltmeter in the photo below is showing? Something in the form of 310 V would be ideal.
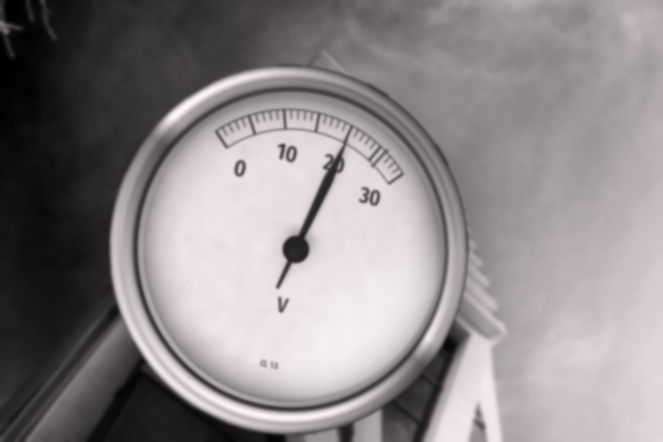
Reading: 20 V
